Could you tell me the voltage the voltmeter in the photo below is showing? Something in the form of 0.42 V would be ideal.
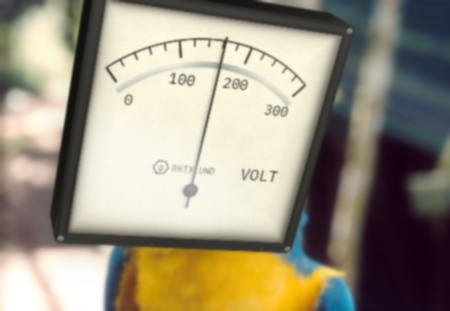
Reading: 160 V
